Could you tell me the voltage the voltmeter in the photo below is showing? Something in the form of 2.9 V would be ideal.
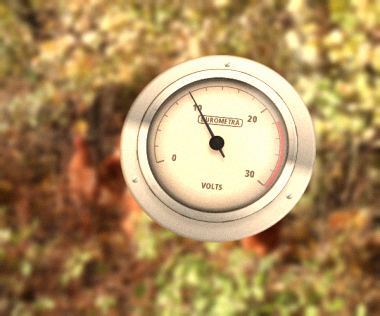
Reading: 10 V
